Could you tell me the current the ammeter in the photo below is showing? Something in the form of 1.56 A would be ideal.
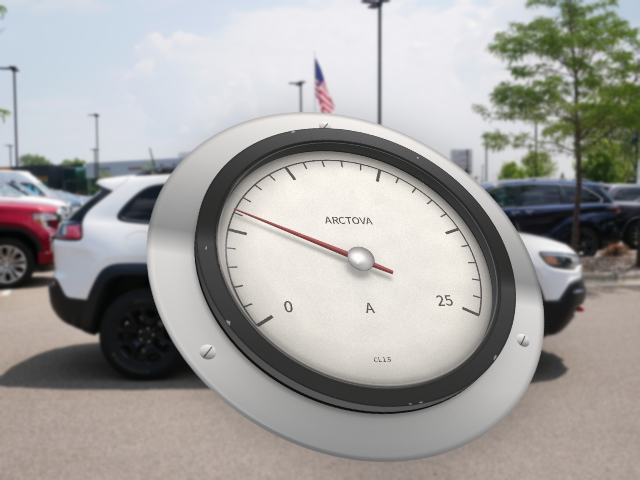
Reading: 6 A
